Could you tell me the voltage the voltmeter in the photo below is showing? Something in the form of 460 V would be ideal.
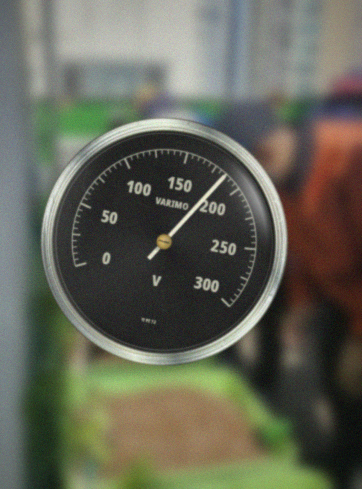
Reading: 185 V
